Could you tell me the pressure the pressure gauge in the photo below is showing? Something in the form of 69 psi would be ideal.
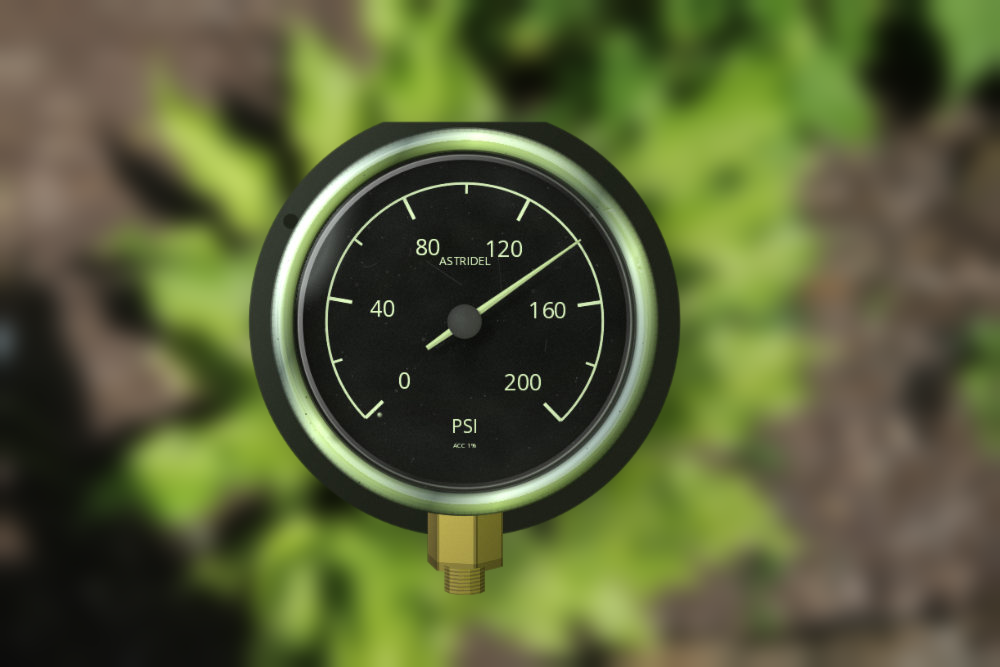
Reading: 140 psi
